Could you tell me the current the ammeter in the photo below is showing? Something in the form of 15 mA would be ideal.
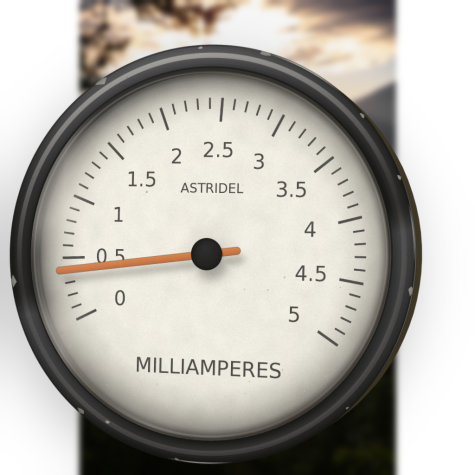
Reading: 0.4 mA
